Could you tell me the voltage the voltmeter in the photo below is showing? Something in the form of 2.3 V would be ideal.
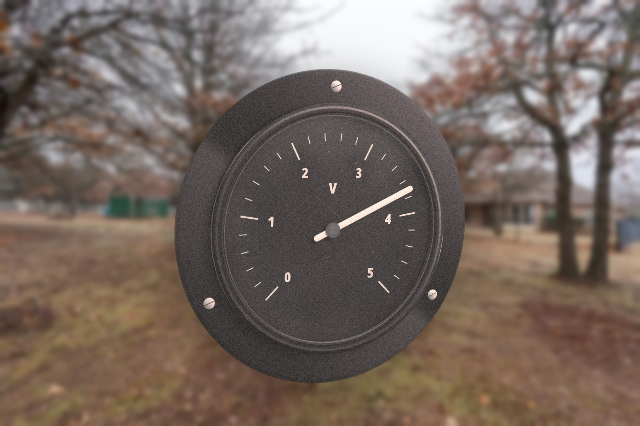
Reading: 3.7 V
